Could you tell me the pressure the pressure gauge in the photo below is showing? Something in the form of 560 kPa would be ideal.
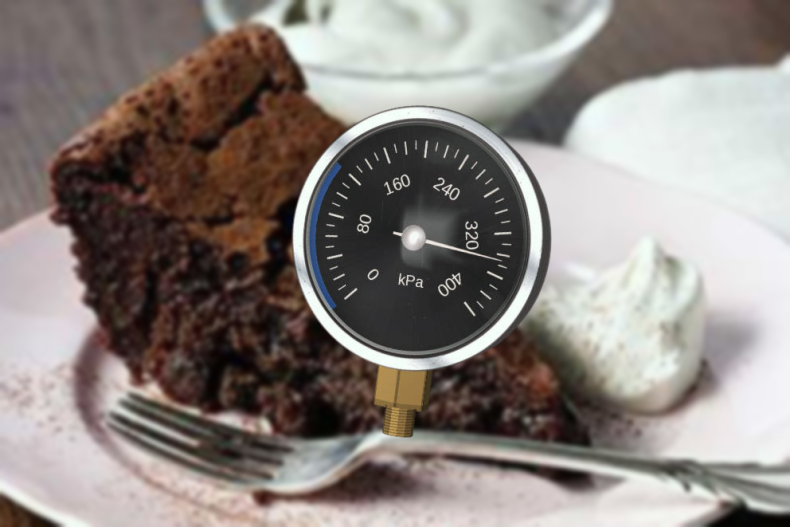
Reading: 345 kPa
